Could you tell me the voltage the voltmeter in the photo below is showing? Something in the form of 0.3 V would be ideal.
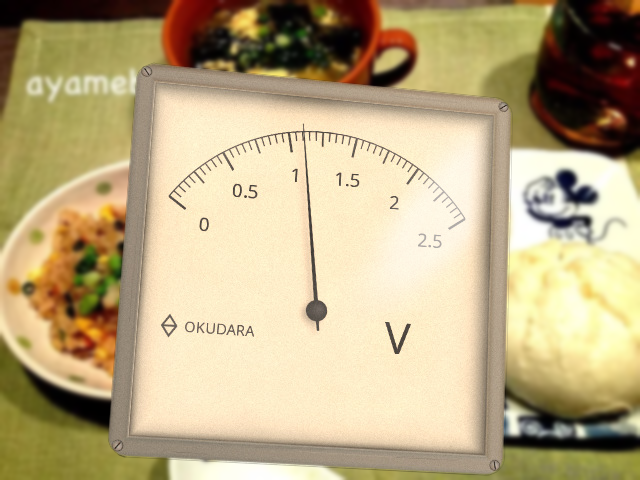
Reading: 1.1 V
